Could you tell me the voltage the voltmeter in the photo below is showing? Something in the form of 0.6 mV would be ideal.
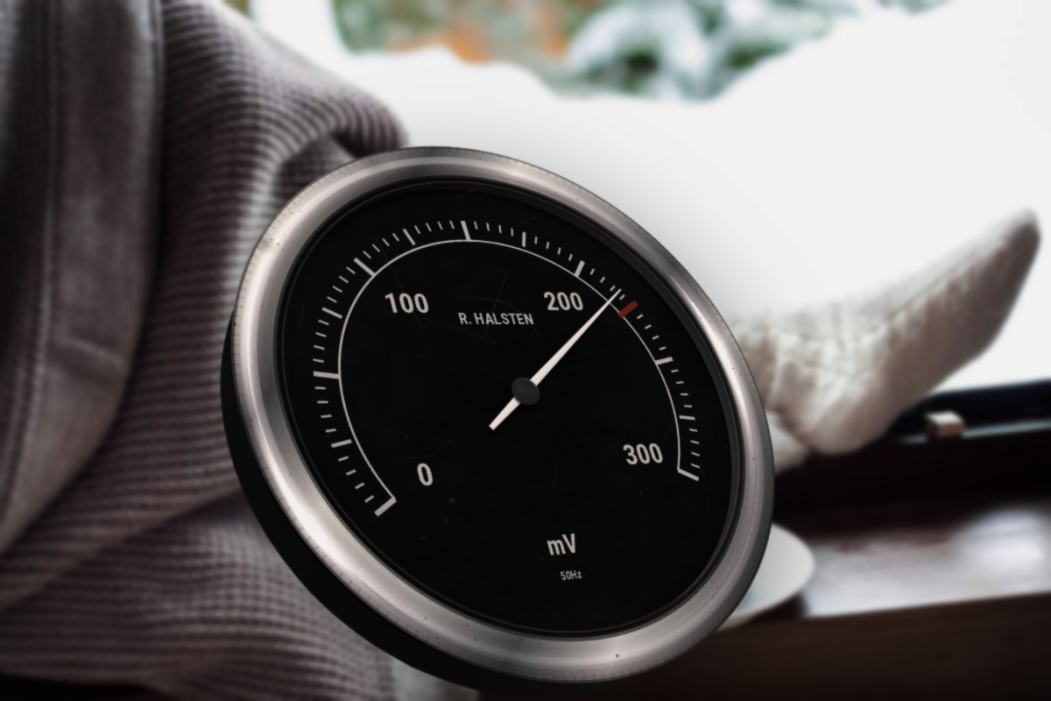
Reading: 217.5 mV
